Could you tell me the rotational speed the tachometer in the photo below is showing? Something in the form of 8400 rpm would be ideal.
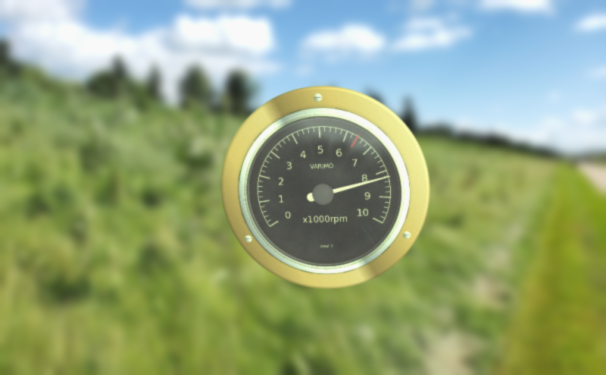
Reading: 8200 rpm
